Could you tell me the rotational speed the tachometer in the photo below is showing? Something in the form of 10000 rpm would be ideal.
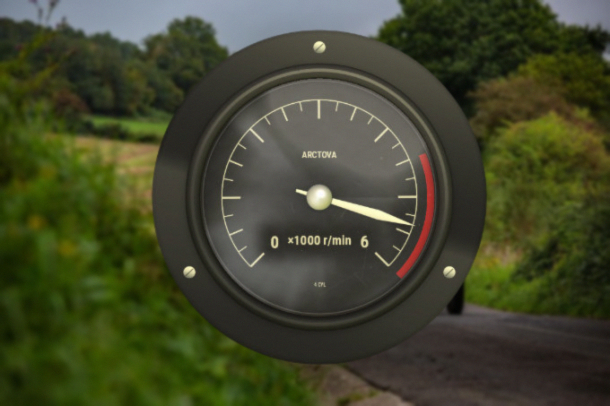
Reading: 5375 rpm
